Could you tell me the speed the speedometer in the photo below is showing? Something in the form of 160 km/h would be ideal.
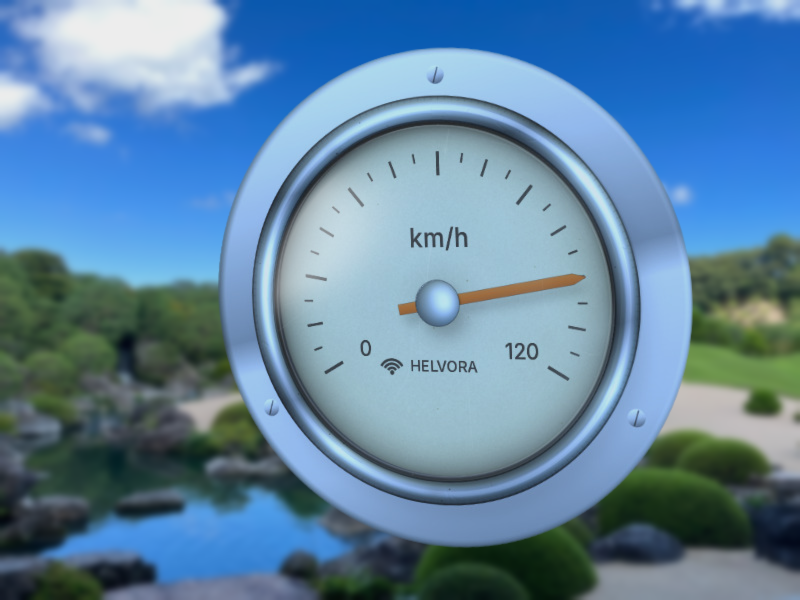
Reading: 100 km/h
